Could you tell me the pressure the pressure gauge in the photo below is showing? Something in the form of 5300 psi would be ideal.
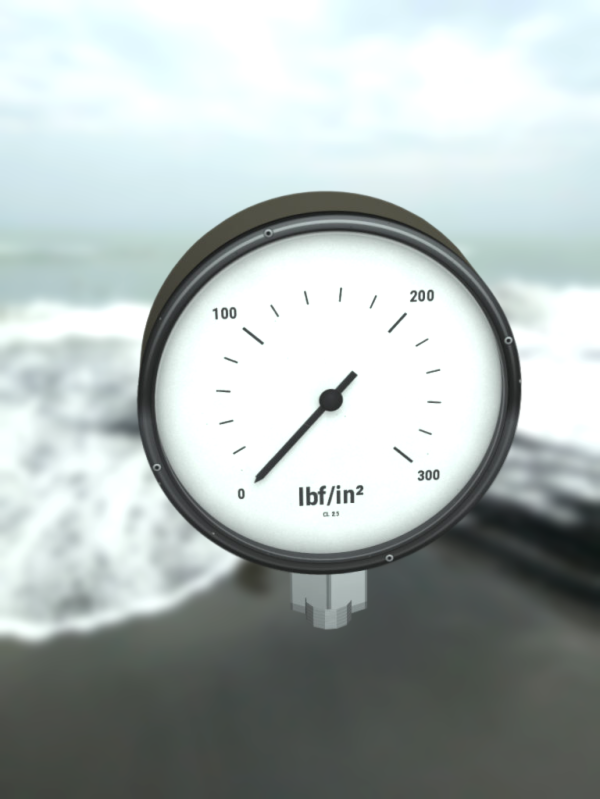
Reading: 0 psi
